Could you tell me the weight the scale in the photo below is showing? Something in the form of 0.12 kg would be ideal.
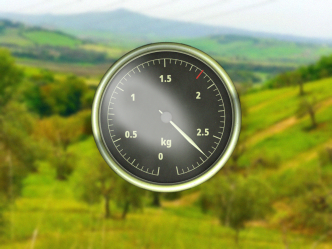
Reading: 2.7 kg
